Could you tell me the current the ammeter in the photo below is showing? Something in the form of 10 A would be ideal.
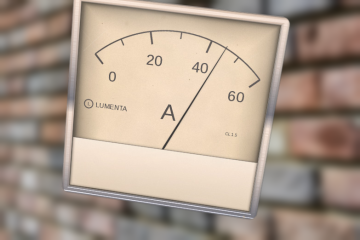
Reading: 45 A
